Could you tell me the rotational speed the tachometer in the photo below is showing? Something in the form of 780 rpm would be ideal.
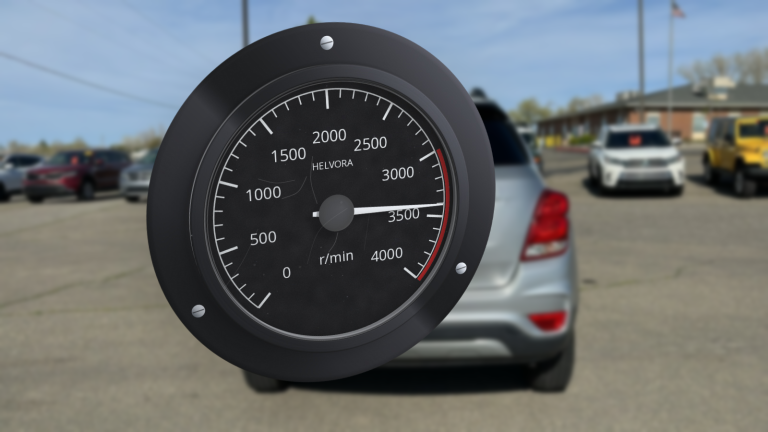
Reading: 3400 rpm
